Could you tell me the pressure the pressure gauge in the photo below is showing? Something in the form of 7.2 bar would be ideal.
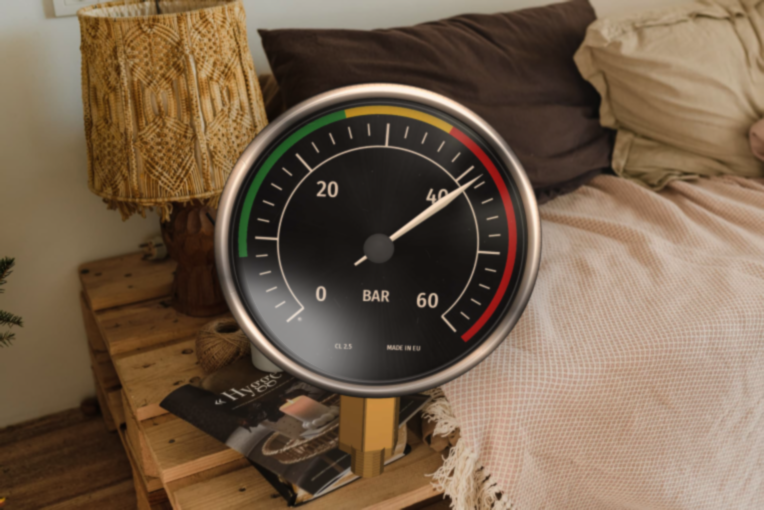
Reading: 41 bar
